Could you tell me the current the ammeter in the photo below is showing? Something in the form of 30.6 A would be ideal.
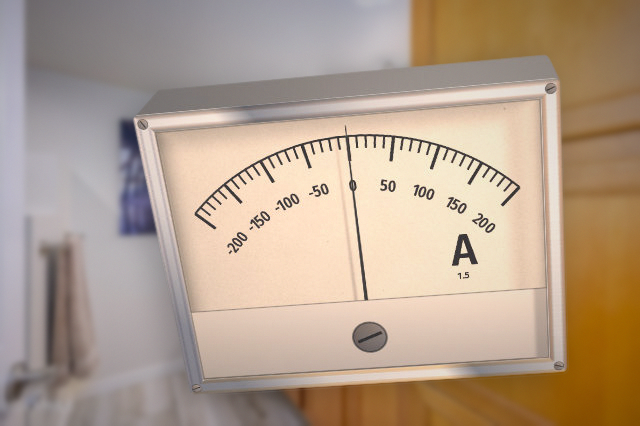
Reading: 0 A
